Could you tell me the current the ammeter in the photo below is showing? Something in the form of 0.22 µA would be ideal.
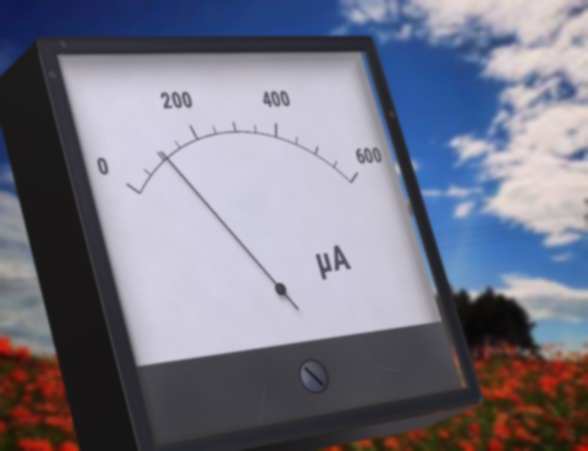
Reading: 100 µA
